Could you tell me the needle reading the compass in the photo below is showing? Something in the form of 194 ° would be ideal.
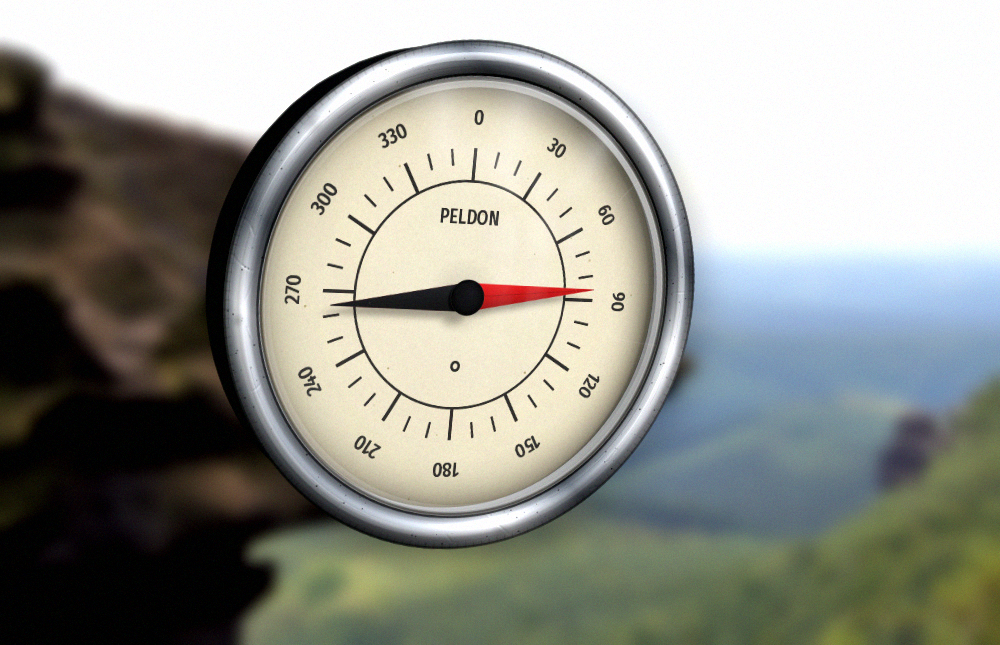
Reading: 85 °
